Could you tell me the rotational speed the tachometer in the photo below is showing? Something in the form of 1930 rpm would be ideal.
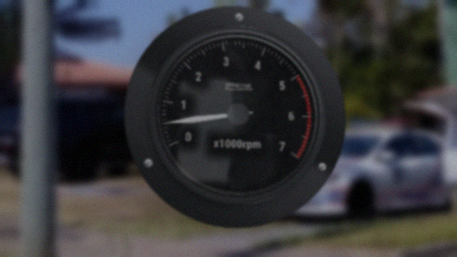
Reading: 500 rpm
